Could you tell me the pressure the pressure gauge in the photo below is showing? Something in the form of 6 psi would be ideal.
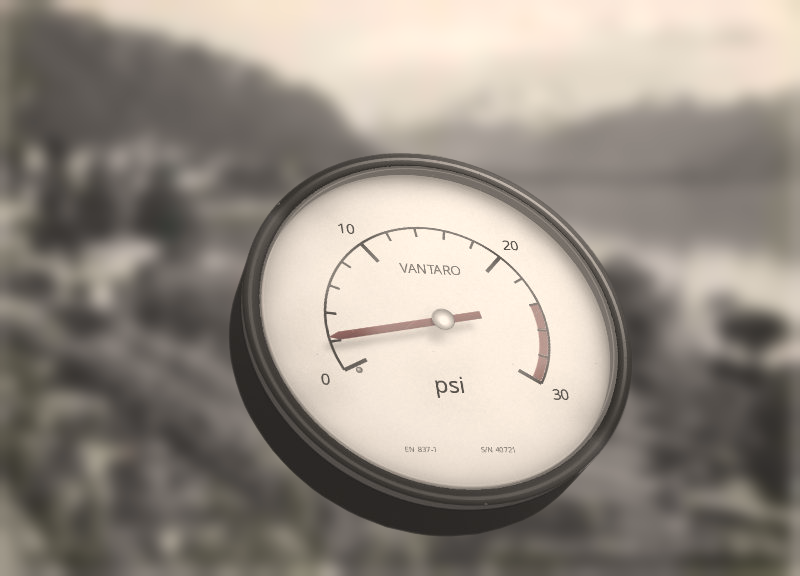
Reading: 2 psi
